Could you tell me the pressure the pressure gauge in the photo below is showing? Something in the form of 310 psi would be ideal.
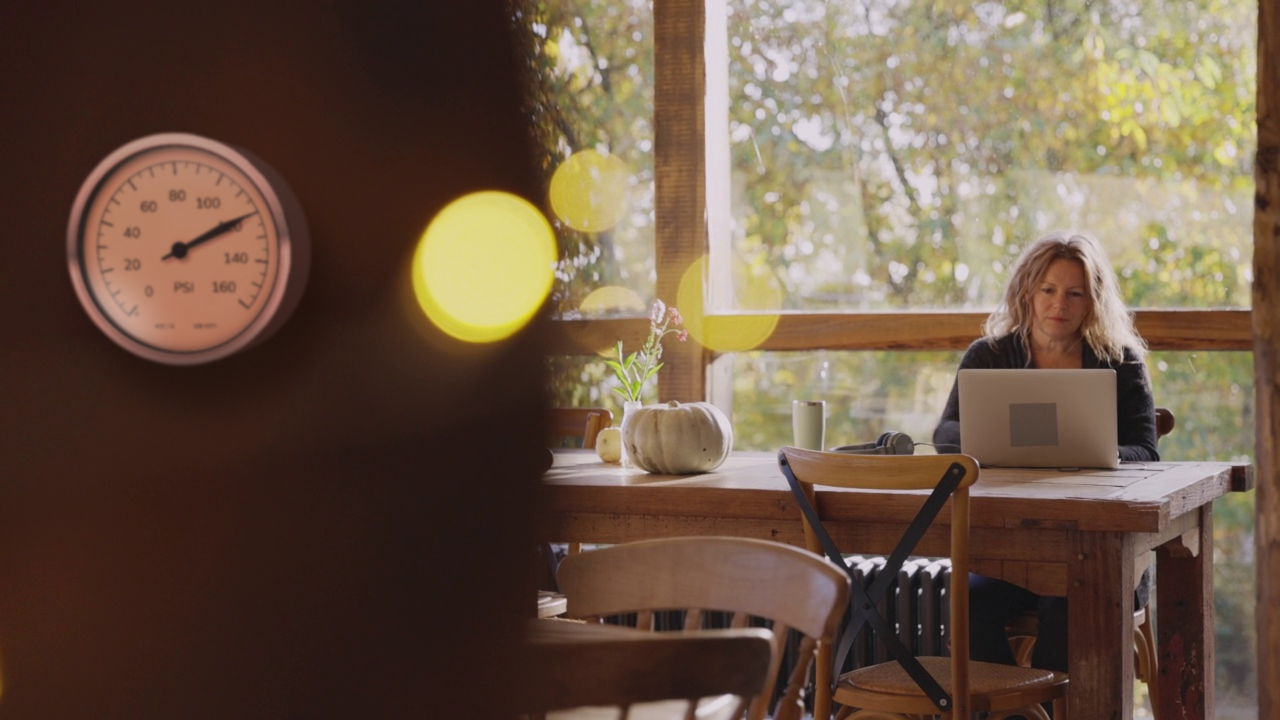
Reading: 120 psi
